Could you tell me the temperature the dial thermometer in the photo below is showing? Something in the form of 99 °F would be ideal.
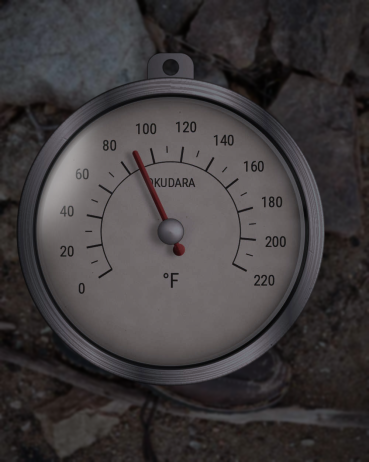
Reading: 90 °F
